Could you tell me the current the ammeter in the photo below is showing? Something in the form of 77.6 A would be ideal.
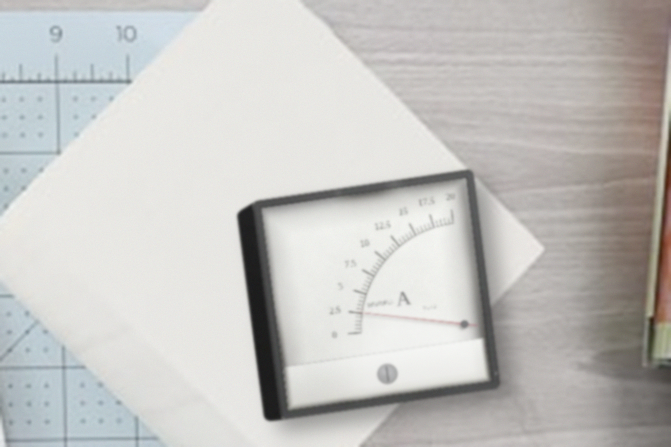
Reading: 2.5 A
